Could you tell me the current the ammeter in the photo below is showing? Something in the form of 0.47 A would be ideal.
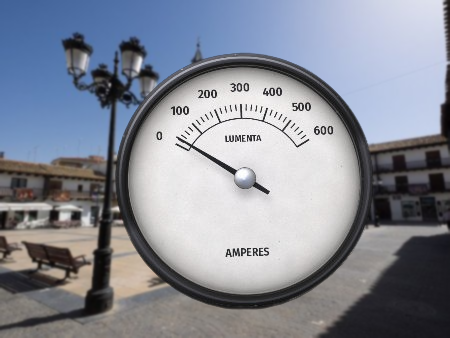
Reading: 20 A
